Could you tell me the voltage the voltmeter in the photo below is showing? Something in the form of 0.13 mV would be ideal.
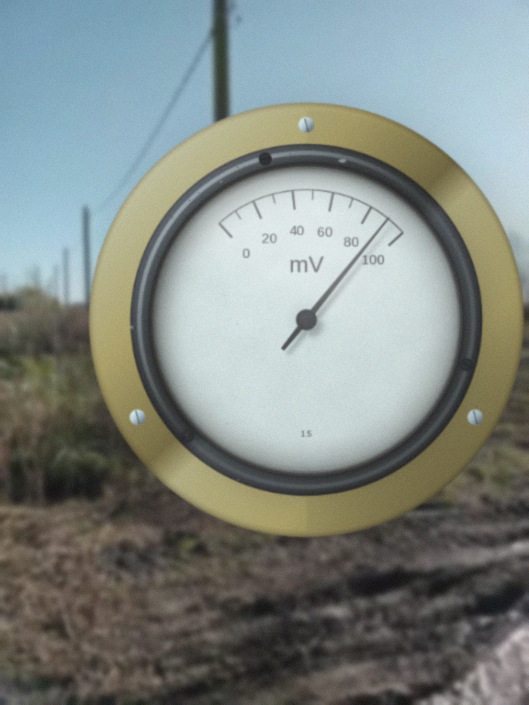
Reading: 90 mV
